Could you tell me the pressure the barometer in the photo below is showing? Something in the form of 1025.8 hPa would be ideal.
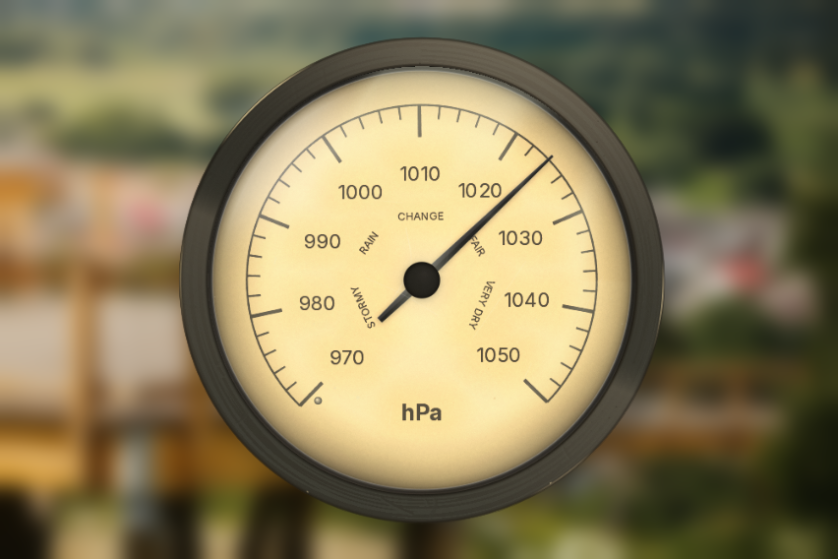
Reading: 1024 hPa
